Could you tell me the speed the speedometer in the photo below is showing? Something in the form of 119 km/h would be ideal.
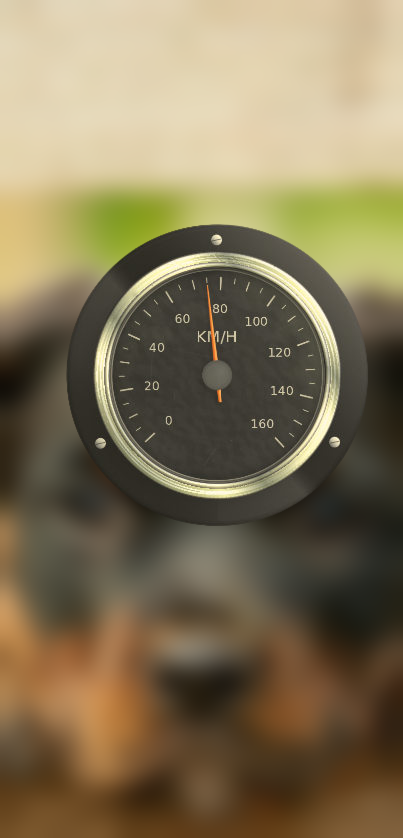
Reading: 75 km/h
